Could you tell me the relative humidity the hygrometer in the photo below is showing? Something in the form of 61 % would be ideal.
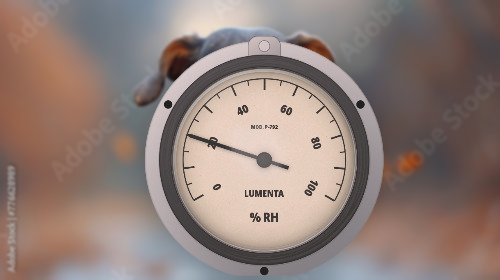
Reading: 20 %
